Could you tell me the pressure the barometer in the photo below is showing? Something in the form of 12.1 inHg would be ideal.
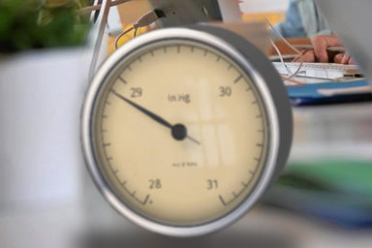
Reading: 28.9 inHg
